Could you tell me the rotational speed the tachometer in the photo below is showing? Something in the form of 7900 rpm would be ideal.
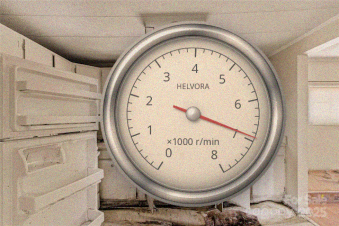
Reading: 6900 rpm
